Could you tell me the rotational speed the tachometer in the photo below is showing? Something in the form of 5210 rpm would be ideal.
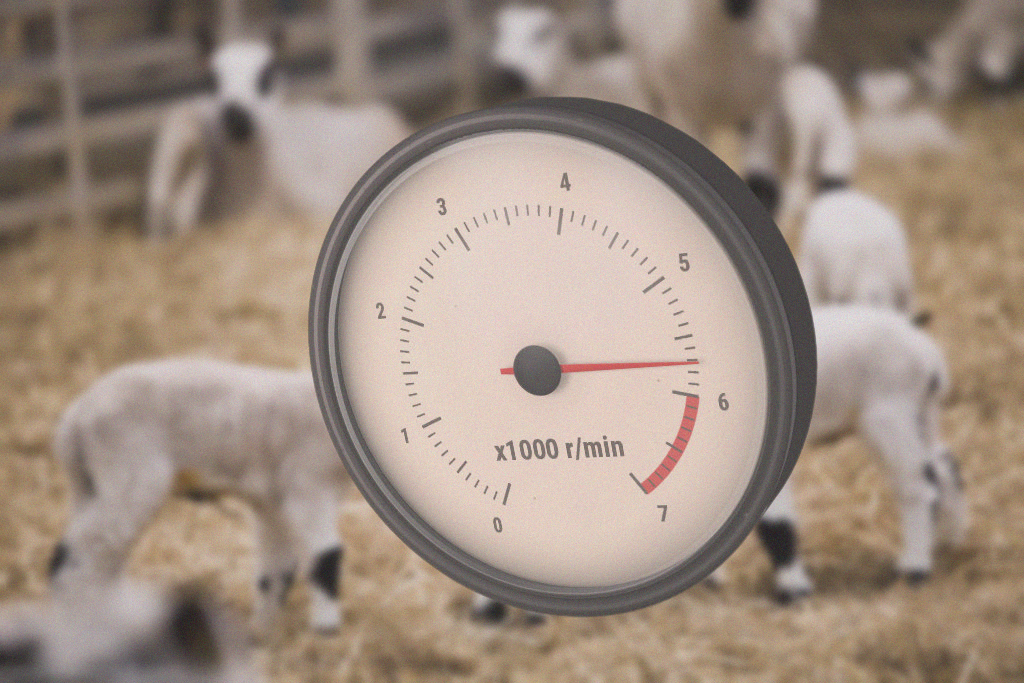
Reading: 5700 rpm
